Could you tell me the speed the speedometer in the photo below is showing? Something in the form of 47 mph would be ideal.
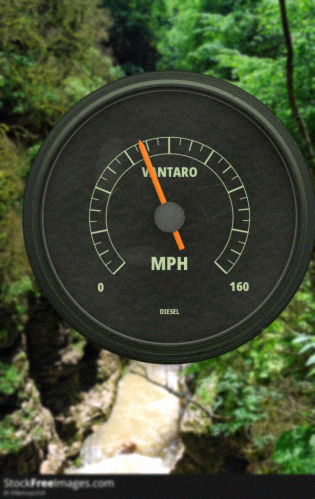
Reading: 67.5 mph
